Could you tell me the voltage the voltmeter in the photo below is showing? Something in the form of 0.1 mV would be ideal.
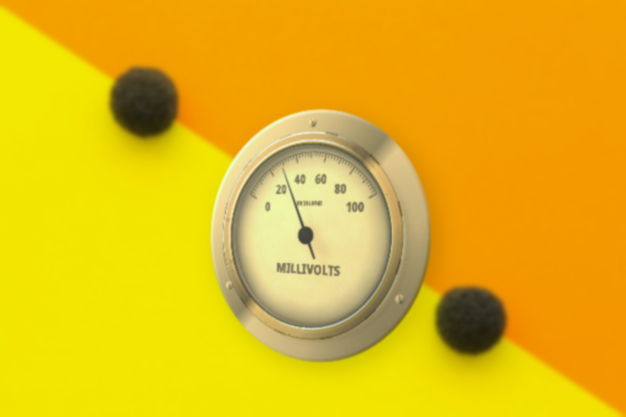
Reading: 30 mV
